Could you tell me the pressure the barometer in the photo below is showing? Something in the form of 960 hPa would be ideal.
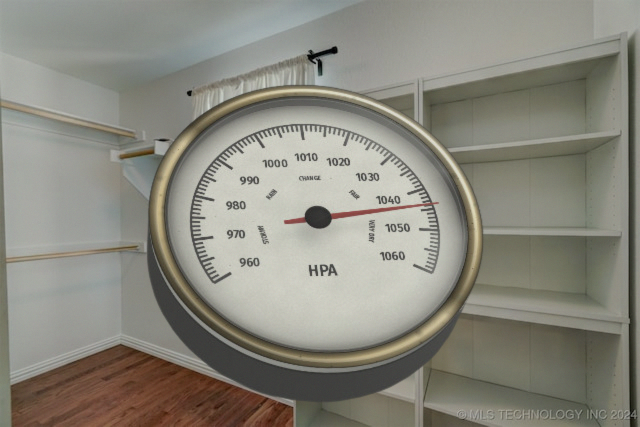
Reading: 1045 hPa
